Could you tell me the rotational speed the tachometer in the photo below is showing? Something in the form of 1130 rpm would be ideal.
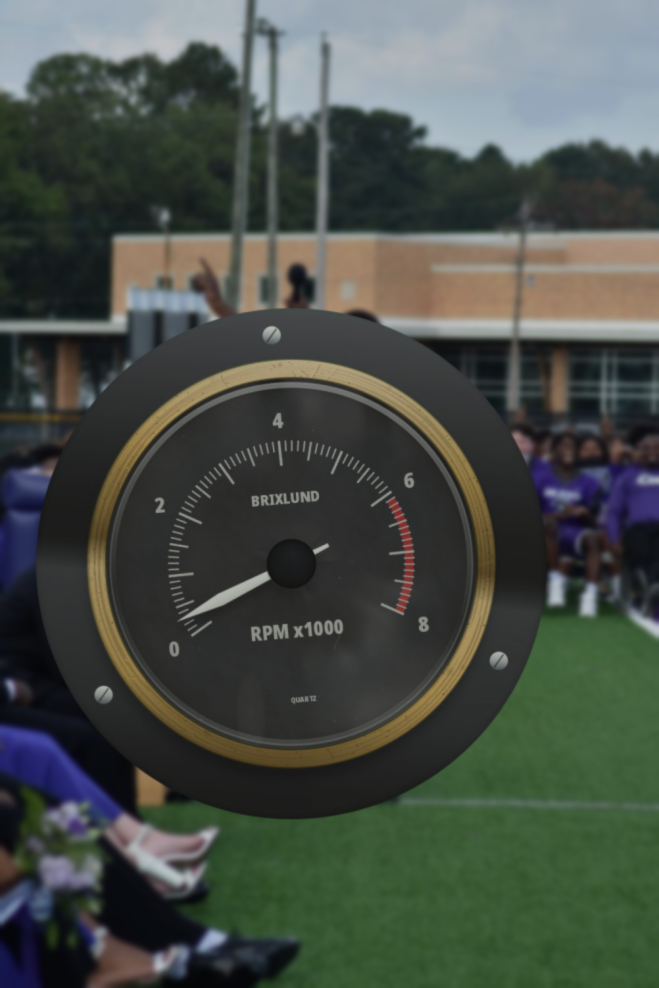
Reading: 300 rpm
